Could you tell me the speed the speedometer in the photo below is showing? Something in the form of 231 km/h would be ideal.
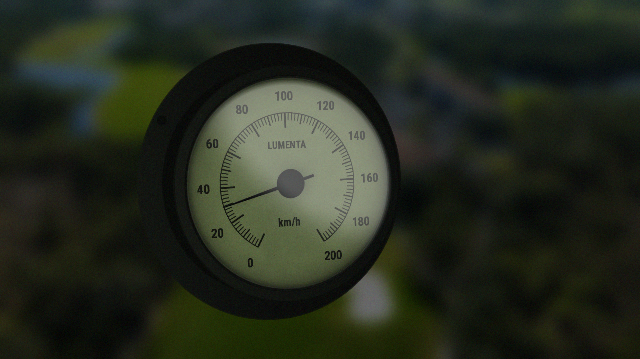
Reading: 30 km/h
